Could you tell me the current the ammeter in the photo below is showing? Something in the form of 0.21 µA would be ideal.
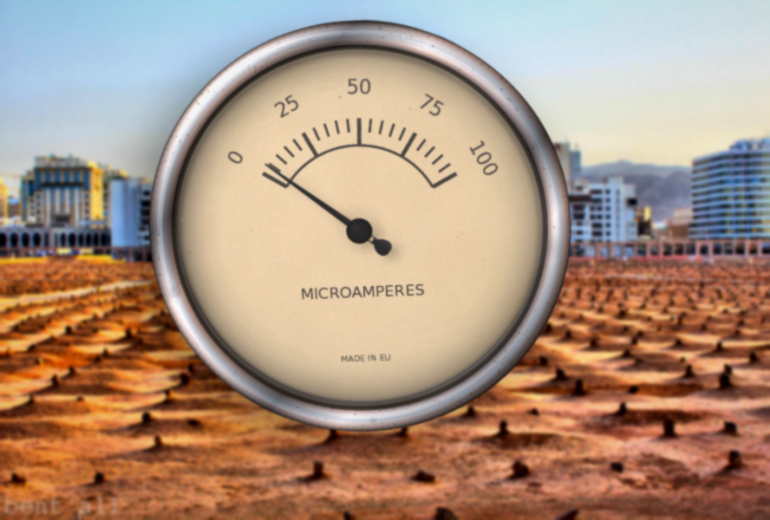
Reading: 5 µA
